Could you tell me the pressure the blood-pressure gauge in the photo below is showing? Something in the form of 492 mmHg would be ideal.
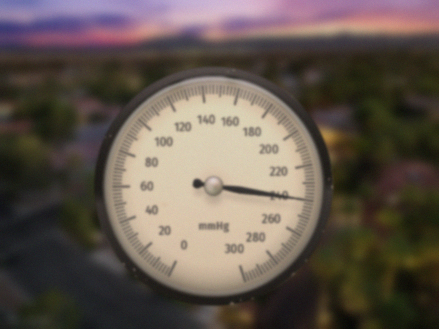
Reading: 240 mmHg
